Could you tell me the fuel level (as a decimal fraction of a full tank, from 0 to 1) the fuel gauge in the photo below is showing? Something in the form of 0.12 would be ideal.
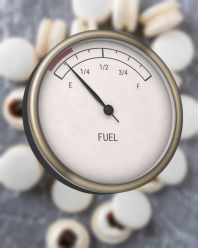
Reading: 0.125
